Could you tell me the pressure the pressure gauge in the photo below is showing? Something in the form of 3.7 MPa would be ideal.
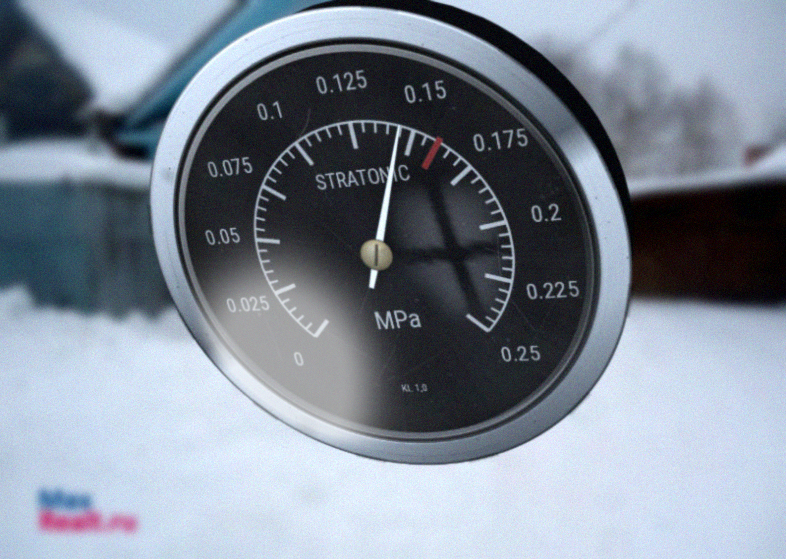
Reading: 0.145 MPa
